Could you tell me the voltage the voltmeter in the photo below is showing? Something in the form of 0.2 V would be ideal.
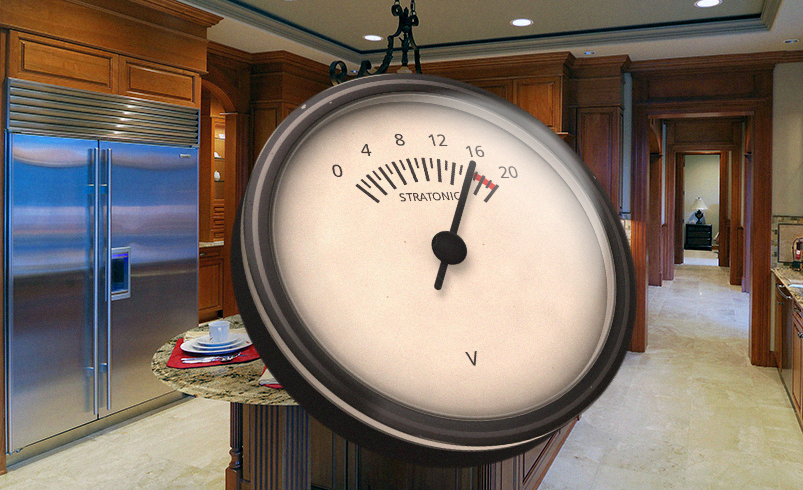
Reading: 16 V
